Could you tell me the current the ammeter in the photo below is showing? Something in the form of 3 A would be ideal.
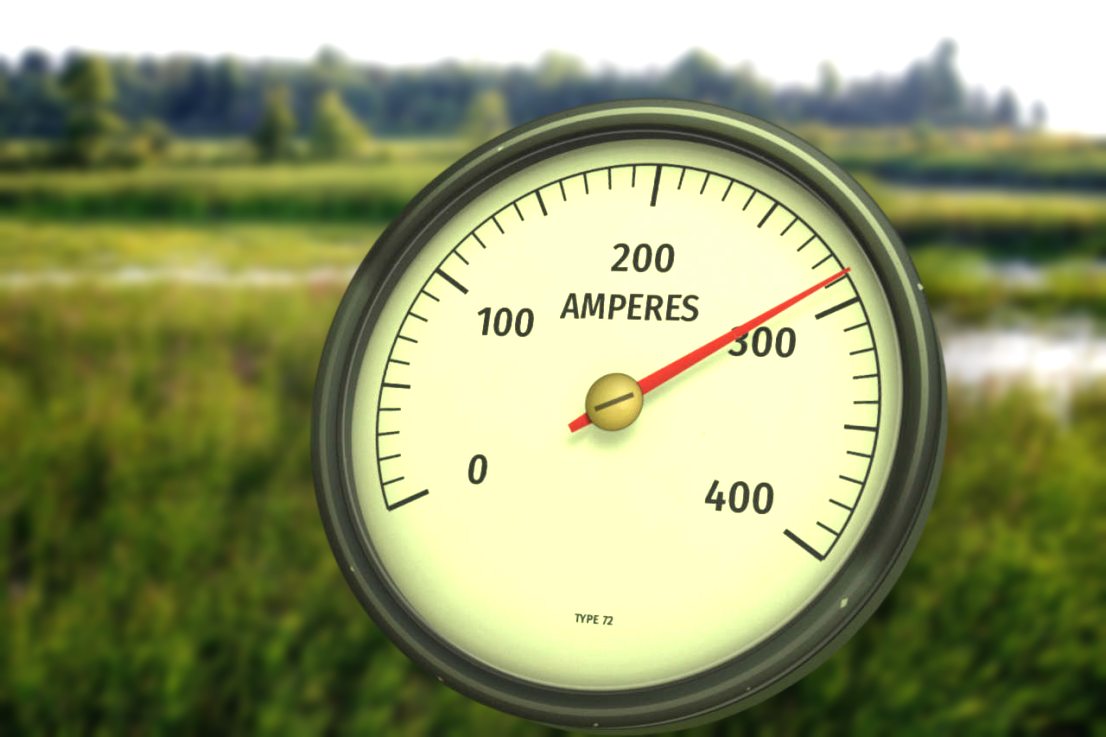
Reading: 290 A
